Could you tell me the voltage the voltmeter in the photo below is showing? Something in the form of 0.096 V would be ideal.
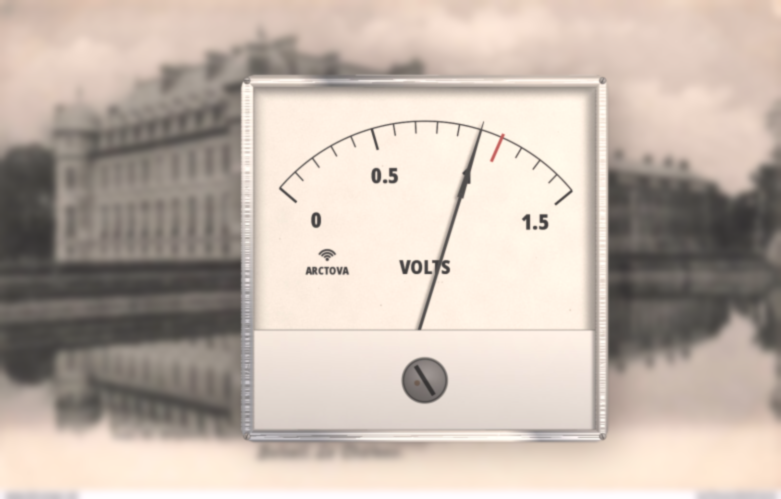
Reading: 1 V
